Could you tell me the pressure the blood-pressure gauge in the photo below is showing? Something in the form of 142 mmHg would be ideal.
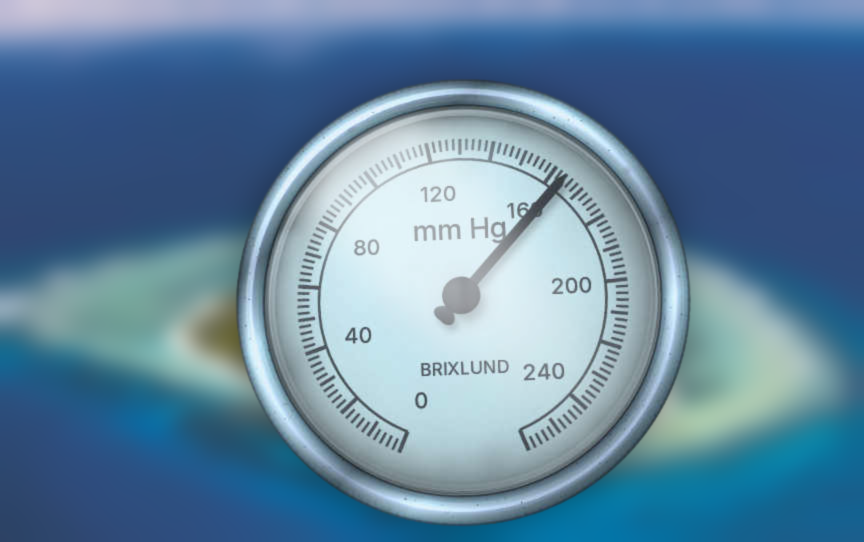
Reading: 164 mmHg
